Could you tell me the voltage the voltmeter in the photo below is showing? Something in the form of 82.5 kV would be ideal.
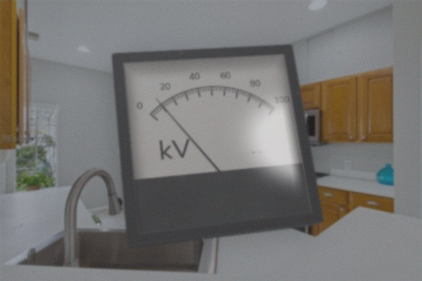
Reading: 10 kV
